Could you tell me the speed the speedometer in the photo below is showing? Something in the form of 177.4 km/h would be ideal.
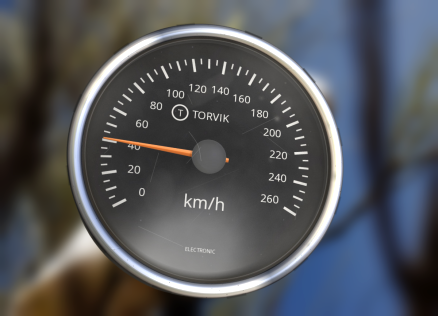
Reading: 40 km/h
